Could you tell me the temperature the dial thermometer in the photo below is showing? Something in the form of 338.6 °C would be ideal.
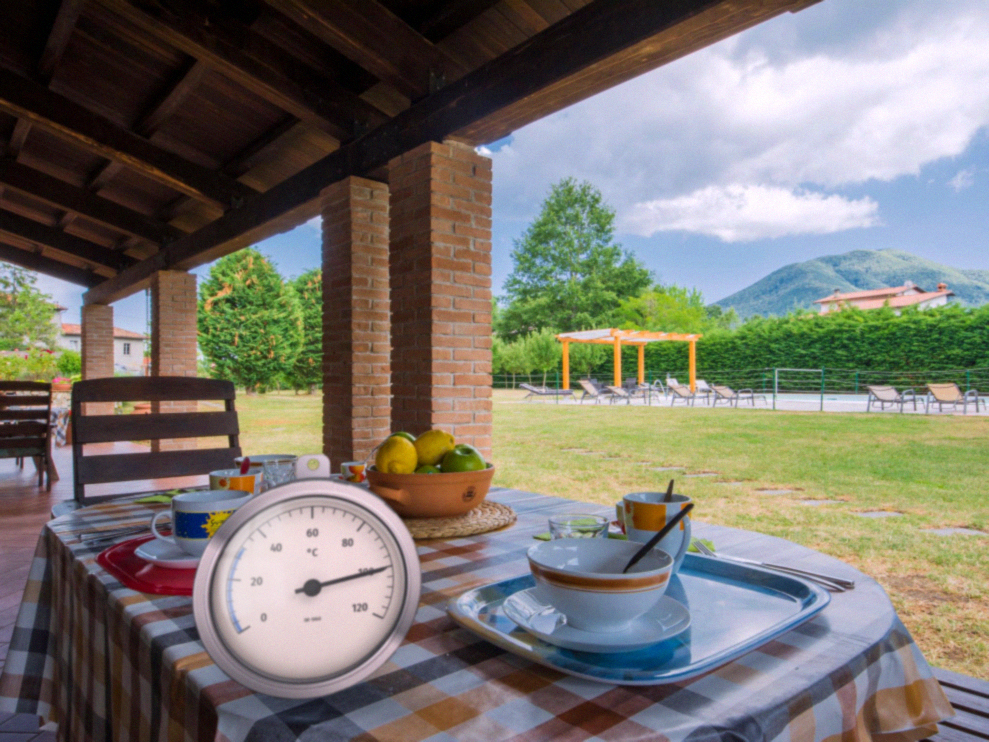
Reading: 100 °C
